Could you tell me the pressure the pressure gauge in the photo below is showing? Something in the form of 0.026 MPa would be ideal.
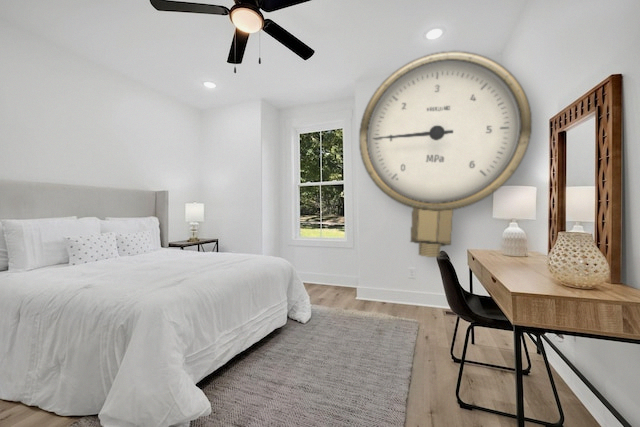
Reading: 1 MPa
